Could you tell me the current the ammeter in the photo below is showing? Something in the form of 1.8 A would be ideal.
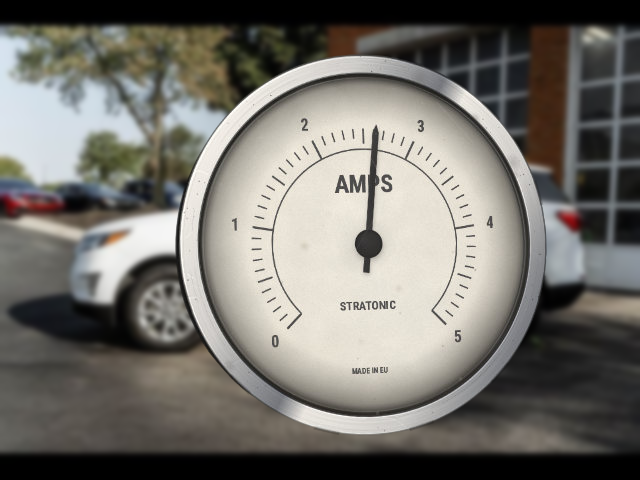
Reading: 2.6 A
